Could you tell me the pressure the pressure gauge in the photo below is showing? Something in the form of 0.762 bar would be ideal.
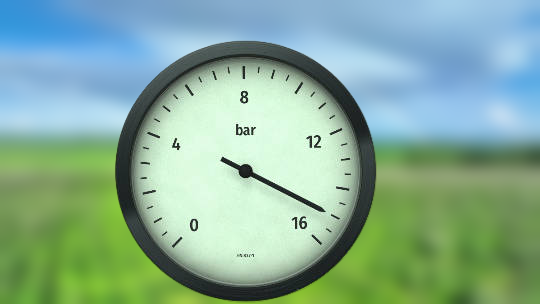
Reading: 15 bar
